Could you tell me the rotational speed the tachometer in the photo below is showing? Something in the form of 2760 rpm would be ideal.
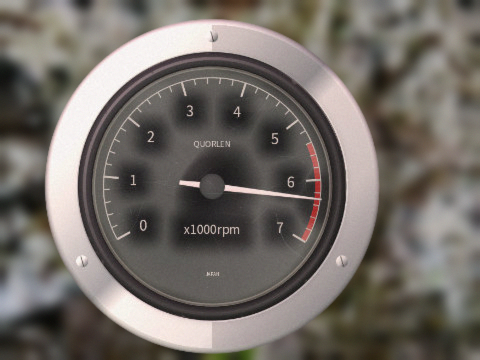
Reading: 6300 rpm
